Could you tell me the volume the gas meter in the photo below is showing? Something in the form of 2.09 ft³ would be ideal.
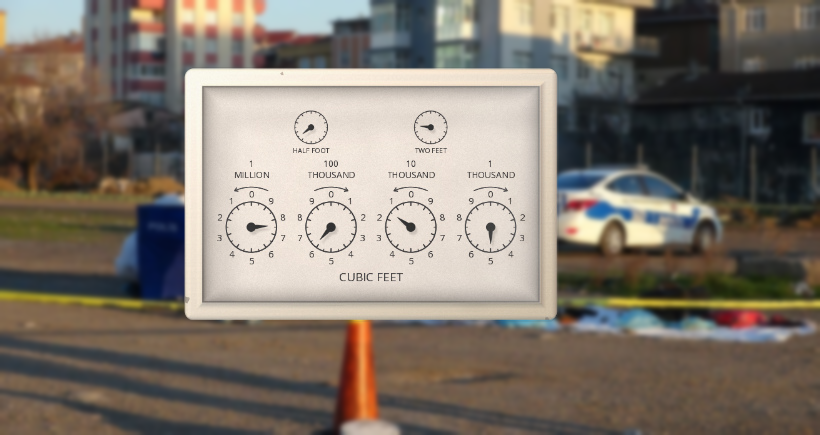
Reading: 761500 ft³
